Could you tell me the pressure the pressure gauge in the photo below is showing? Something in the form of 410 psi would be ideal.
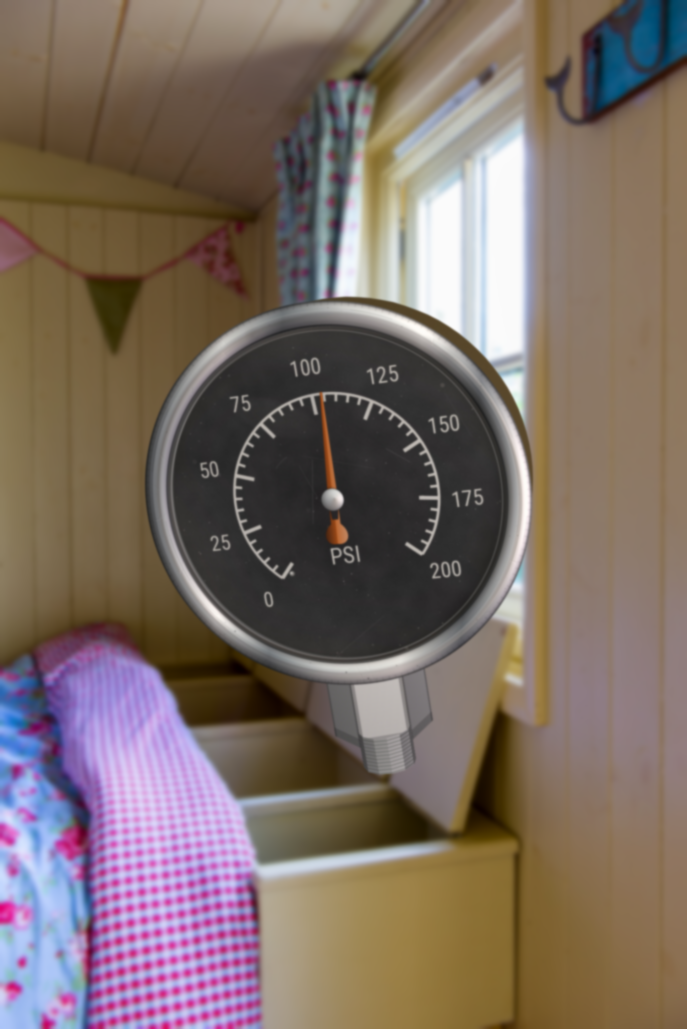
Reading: 105 psi
